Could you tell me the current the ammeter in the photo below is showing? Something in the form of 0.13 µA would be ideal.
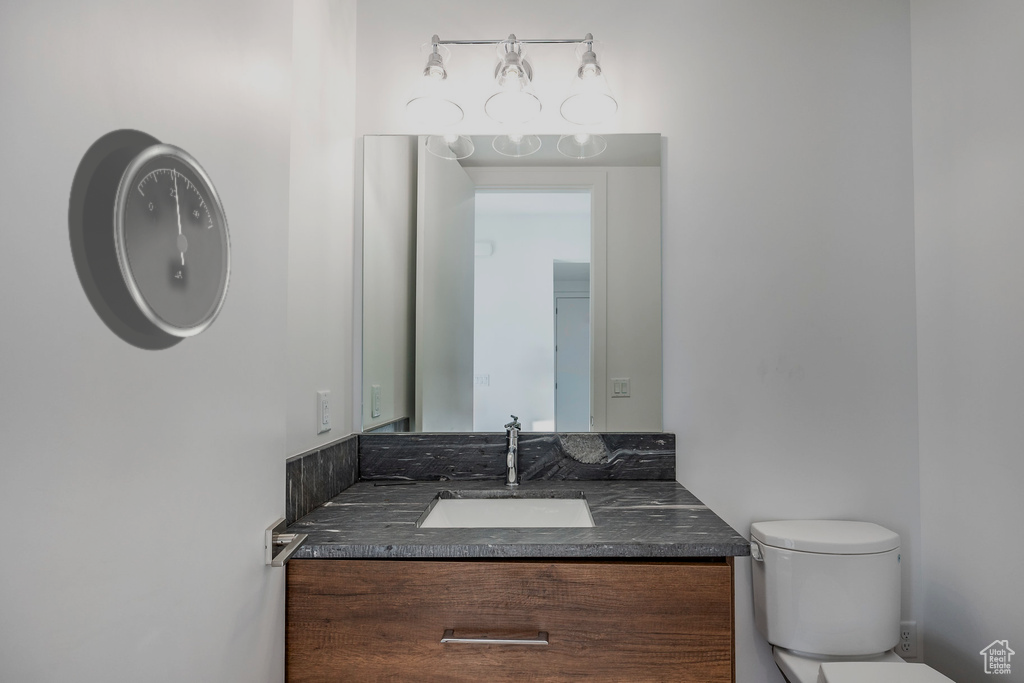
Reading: 20 µA
